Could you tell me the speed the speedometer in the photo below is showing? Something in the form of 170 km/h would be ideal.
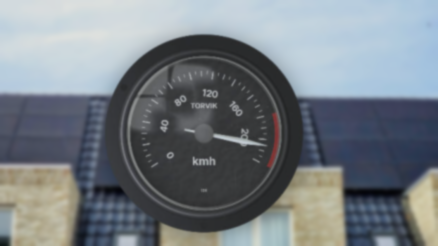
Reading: 205 km/h
